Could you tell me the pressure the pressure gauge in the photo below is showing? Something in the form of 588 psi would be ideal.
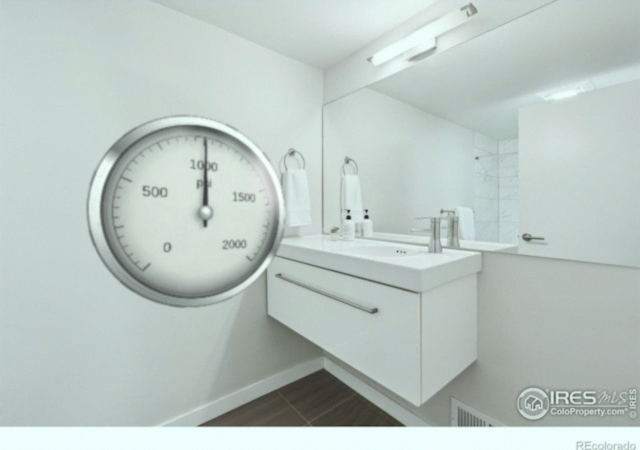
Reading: 1000 psi
